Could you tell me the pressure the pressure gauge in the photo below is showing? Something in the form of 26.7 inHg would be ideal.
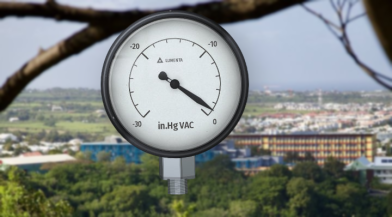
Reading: -1 inHg
